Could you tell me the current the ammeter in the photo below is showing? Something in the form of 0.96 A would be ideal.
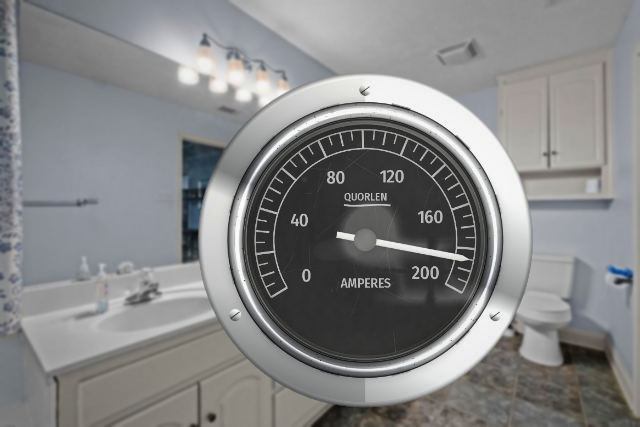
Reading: 185 A
